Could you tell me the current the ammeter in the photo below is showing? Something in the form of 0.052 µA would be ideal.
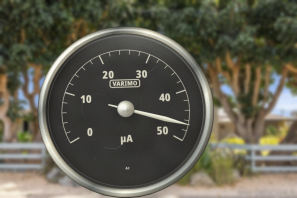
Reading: 47 µA
